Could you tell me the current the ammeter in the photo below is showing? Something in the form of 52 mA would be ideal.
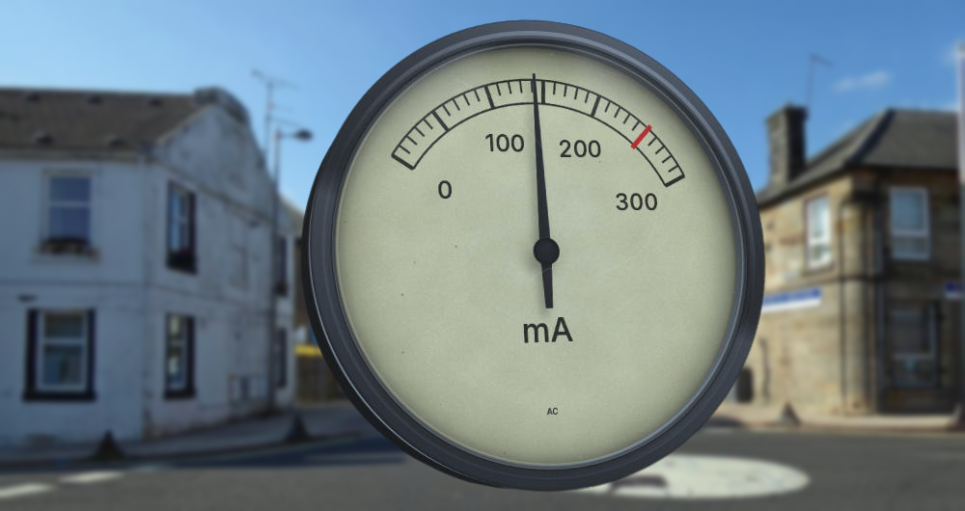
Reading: 140 mA
